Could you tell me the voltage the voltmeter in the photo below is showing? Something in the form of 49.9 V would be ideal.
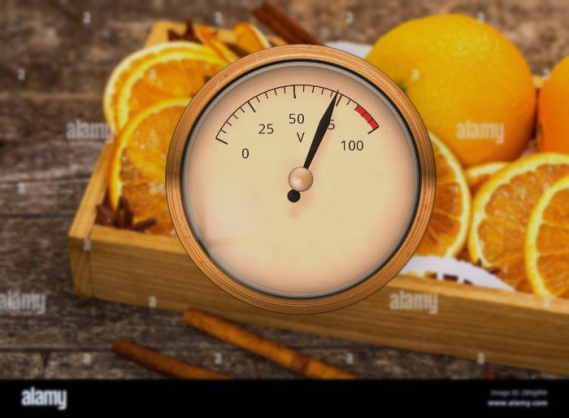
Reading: 72.5 V
